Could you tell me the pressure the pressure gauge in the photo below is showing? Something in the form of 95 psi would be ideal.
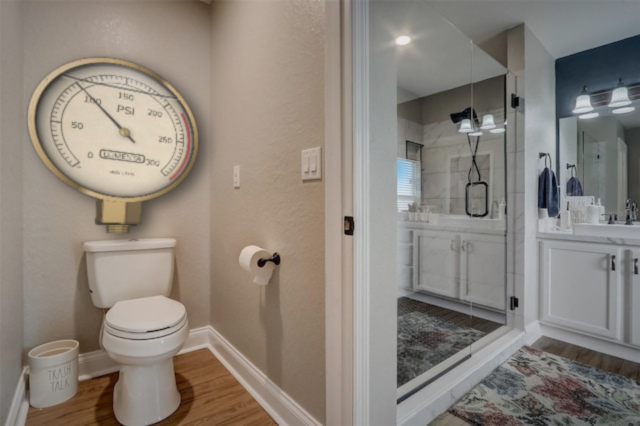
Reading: 100 psi
